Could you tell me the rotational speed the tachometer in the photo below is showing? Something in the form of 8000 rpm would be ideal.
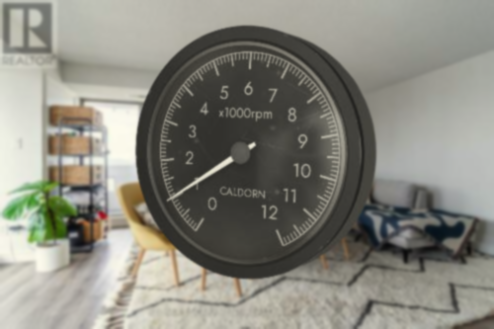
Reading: 1000 rpm
